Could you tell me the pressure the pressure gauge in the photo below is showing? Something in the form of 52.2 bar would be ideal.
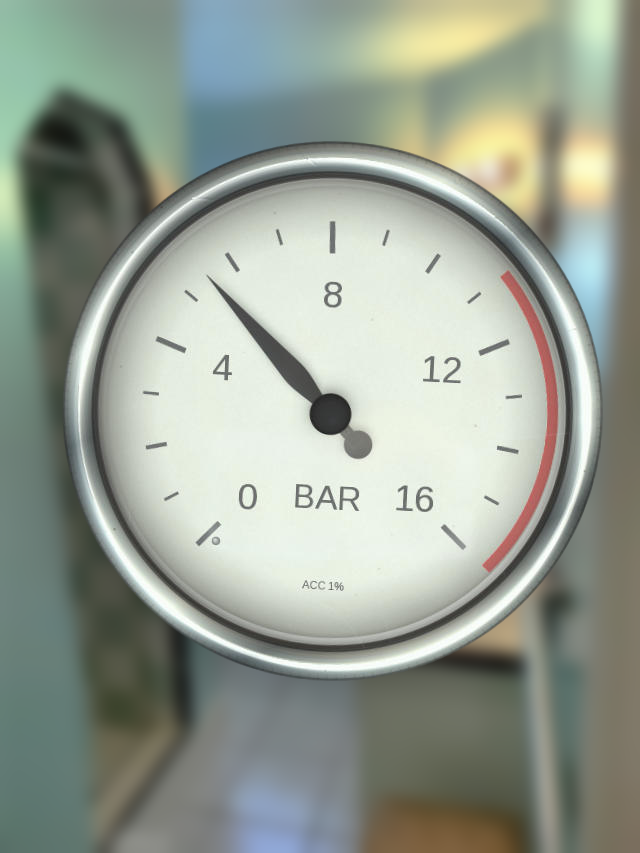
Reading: 5.5 bar
